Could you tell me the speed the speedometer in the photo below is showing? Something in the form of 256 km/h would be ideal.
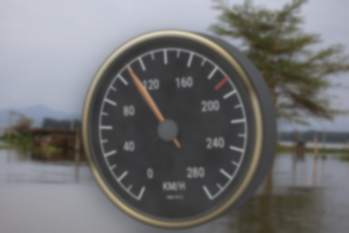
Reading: 110 km/h
